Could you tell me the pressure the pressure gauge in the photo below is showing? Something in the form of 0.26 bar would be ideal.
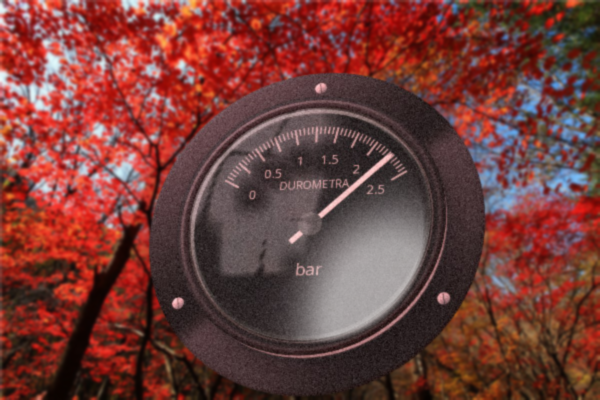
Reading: 2.25 bar
